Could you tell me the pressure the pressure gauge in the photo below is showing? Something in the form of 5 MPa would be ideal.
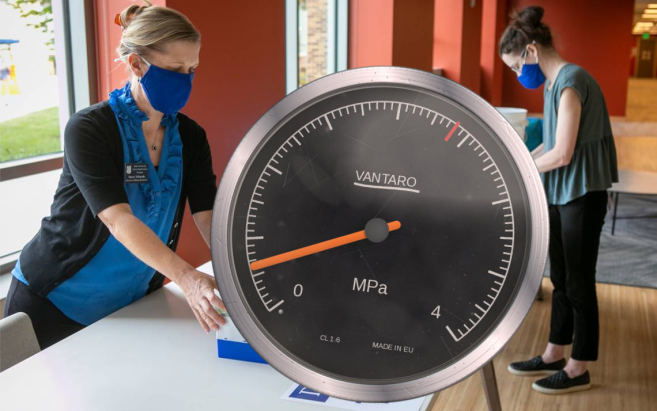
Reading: 0.3 MPa
